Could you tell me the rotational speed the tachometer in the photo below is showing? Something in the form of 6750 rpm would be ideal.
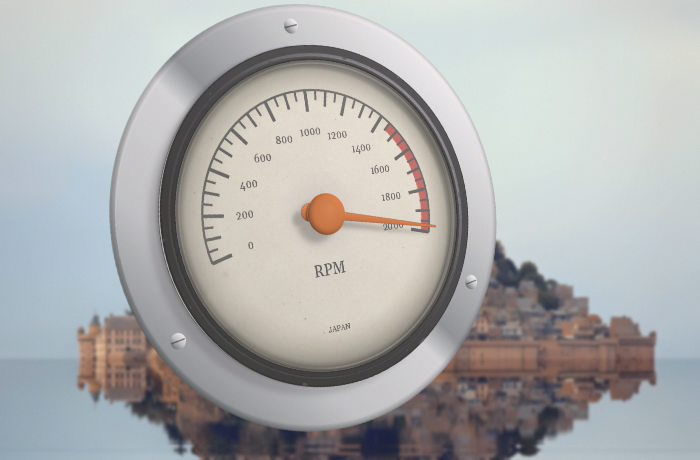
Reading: 1975 rpm
